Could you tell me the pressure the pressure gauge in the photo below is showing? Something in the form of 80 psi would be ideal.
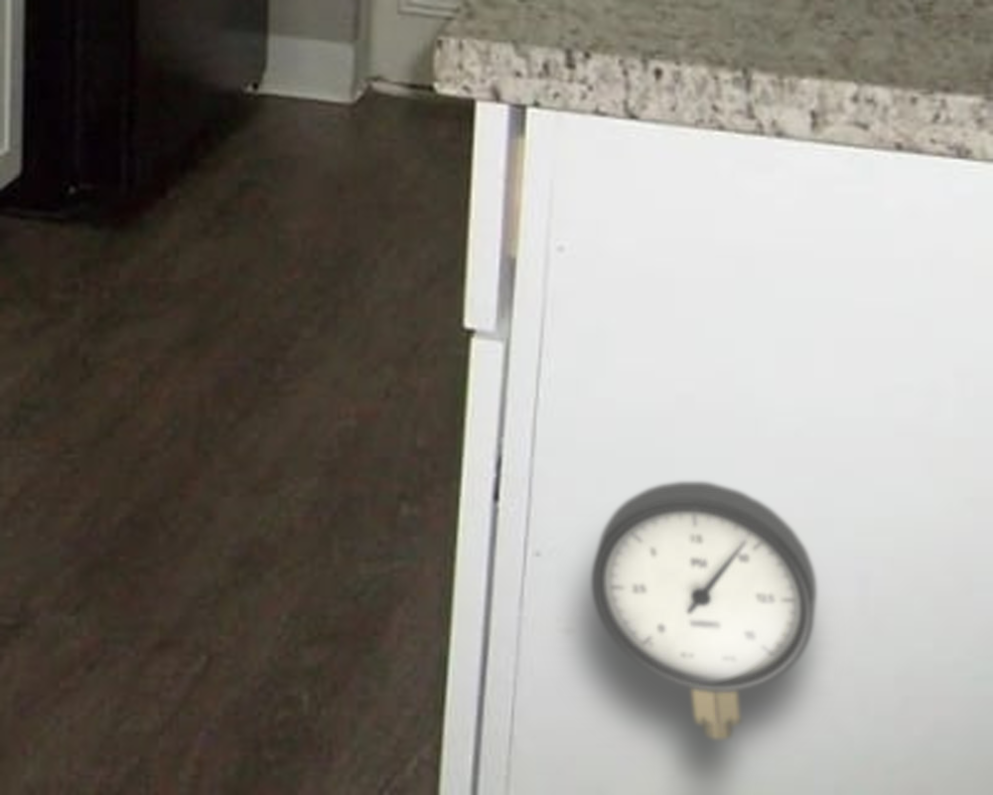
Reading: 9.5 psi
